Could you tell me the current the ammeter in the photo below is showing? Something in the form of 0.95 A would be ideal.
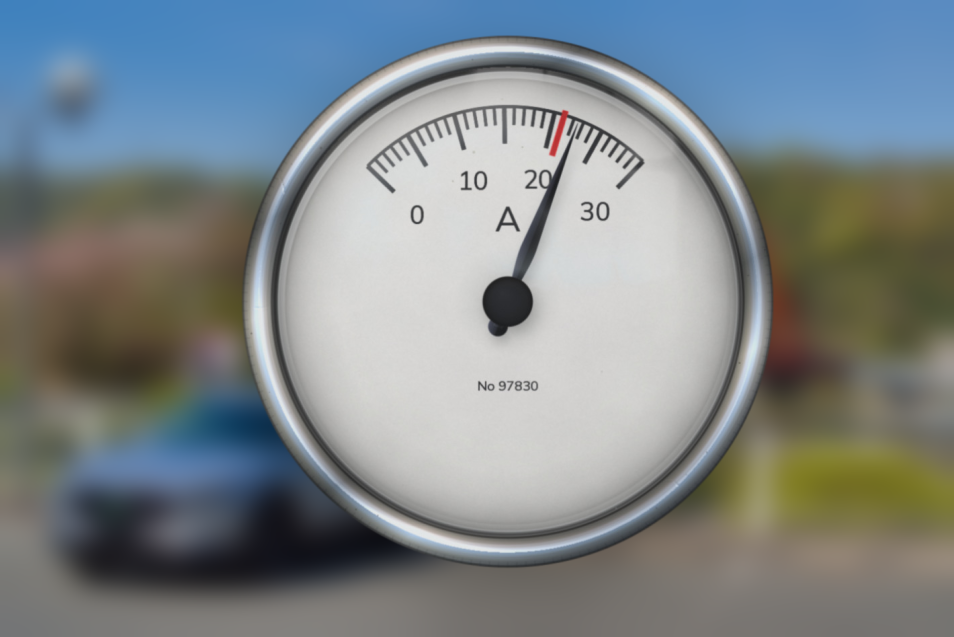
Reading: 22.5 A
